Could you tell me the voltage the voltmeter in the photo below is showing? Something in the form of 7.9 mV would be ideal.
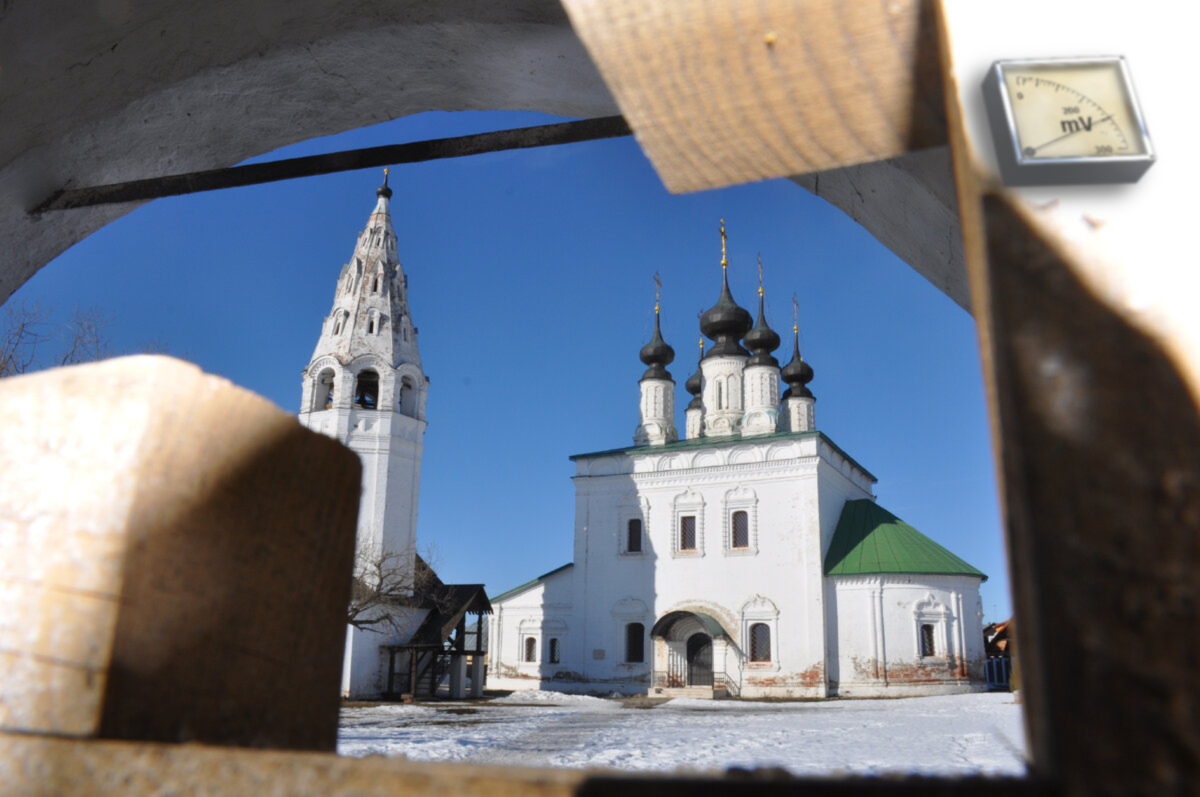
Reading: 250 mV
